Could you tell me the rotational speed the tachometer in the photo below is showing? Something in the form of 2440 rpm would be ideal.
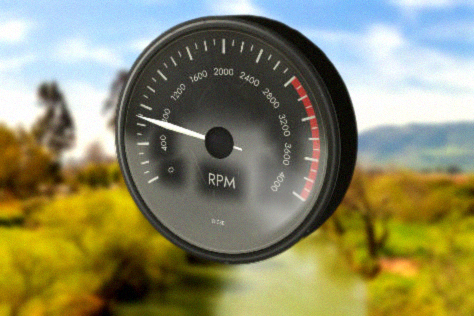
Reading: 700 rpm
